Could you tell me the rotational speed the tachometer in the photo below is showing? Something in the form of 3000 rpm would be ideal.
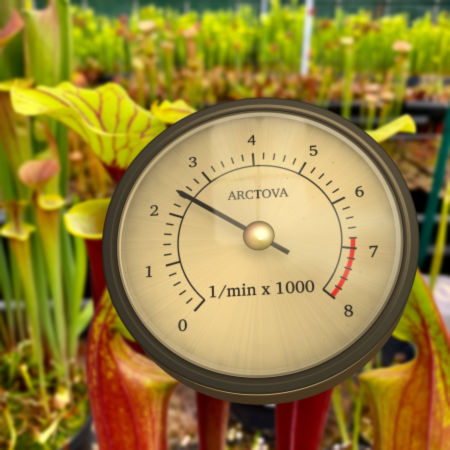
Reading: 2400 rpm
